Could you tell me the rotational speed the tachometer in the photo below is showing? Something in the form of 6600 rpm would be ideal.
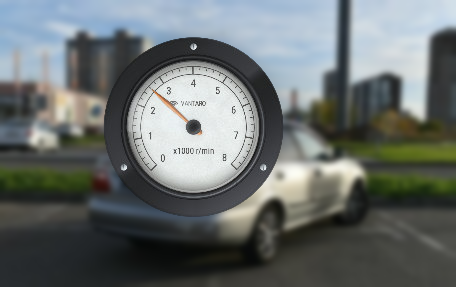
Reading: 2600 rpm
